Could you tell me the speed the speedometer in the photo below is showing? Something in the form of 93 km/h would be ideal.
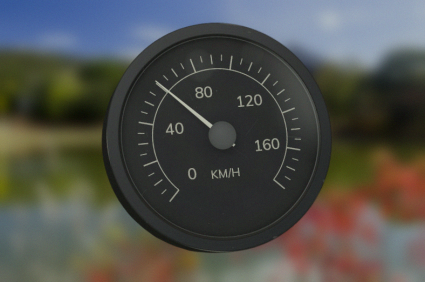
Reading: 60 km/h
